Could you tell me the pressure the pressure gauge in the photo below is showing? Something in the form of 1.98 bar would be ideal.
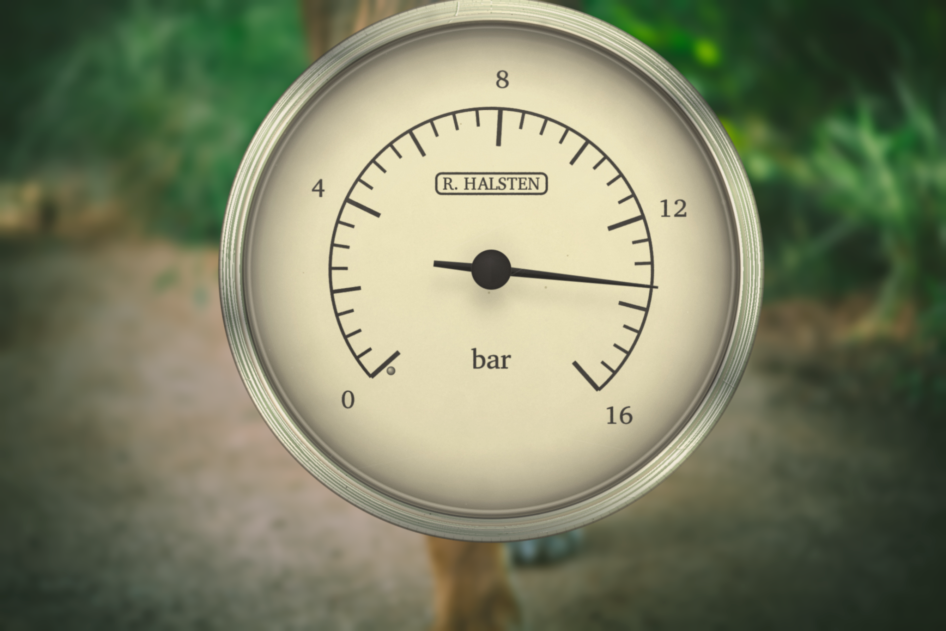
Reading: 13.5 bar
